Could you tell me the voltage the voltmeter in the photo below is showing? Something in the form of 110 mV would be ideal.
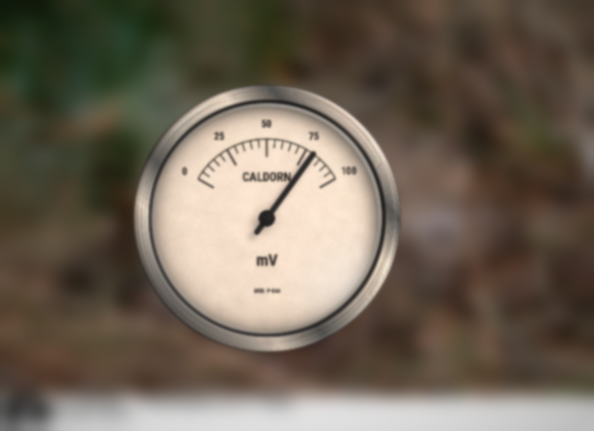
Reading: 80 mV
